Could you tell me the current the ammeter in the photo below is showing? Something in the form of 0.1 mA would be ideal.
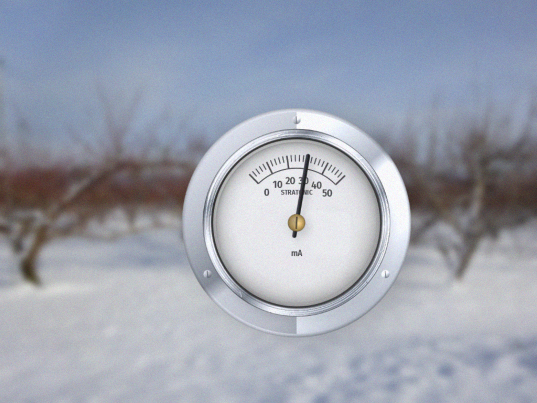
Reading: 30 mA
